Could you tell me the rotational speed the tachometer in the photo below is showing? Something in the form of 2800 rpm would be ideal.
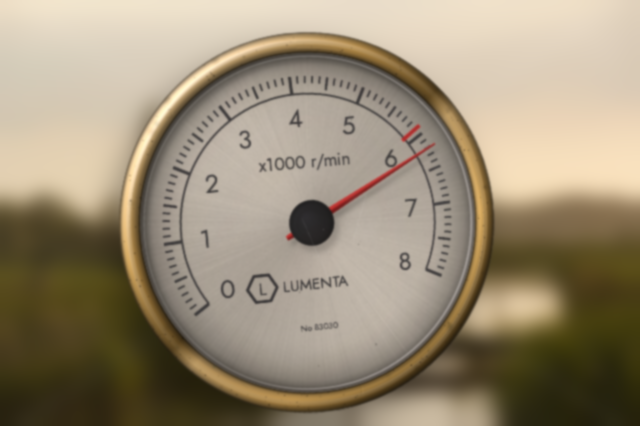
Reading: 6200 rpm
